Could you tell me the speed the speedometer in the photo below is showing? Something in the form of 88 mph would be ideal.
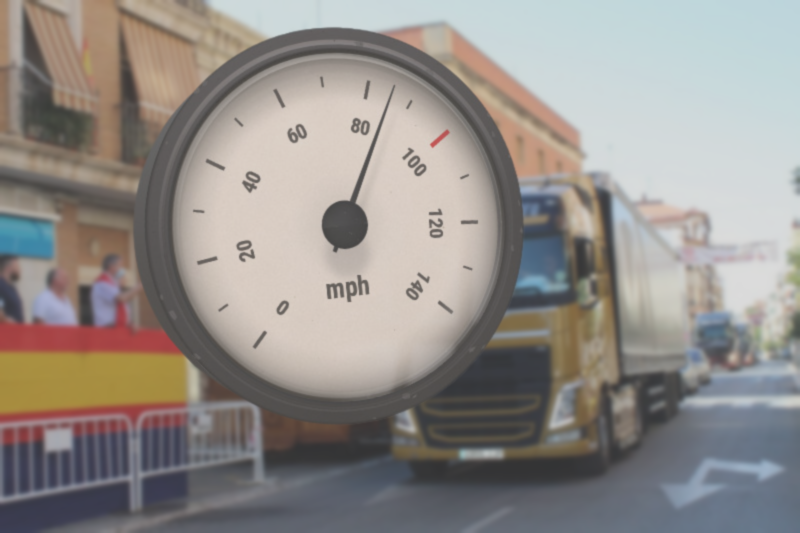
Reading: 85 mph
